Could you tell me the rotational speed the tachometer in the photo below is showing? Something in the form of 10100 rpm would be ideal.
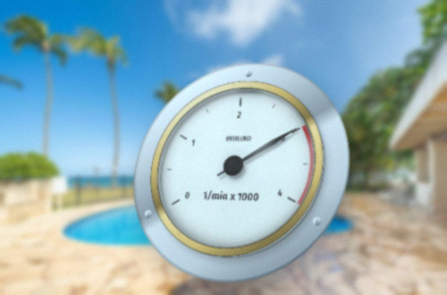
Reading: 3000 rpm
